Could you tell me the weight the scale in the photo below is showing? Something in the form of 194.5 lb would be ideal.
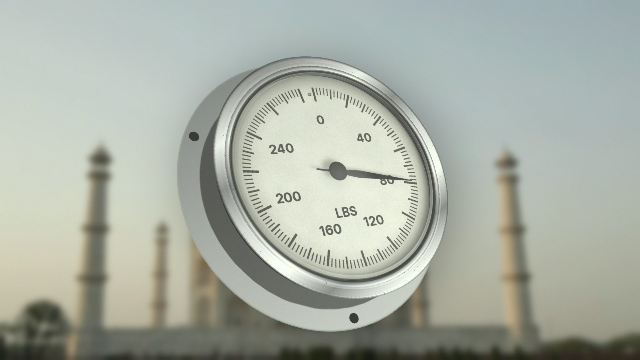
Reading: 80 lb
